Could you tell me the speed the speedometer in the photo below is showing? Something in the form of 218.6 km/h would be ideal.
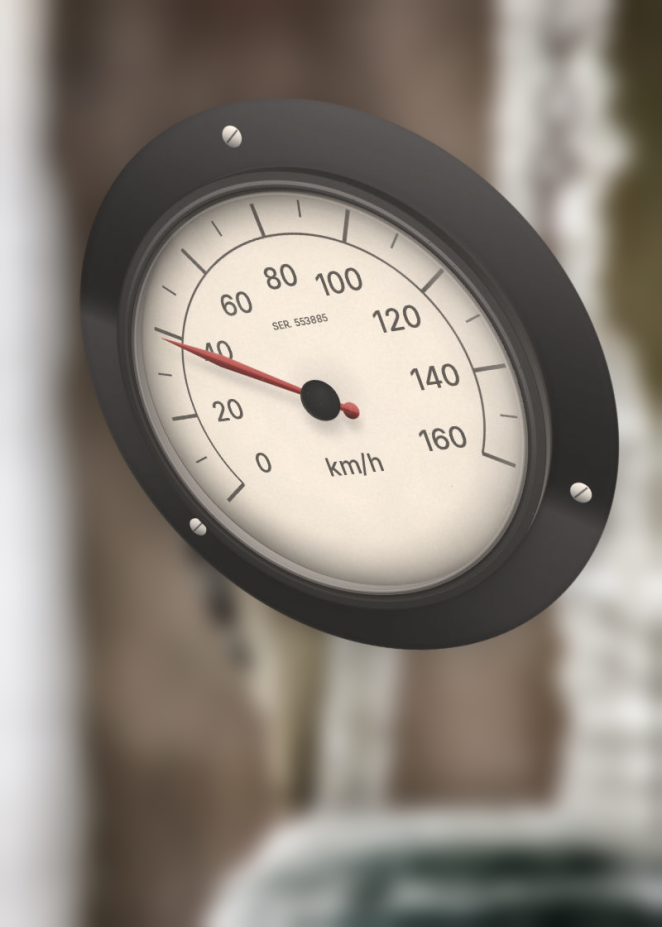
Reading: 40 km/h
